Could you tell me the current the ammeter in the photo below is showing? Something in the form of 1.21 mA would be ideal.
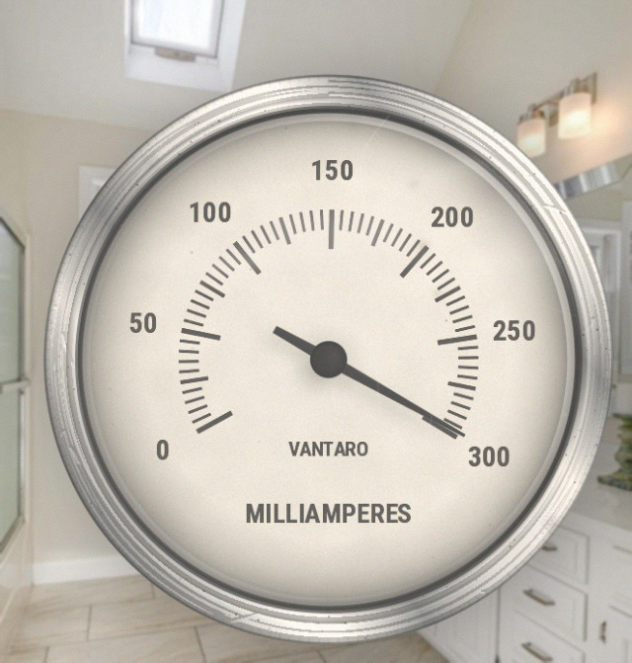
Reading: 297.5 mA
